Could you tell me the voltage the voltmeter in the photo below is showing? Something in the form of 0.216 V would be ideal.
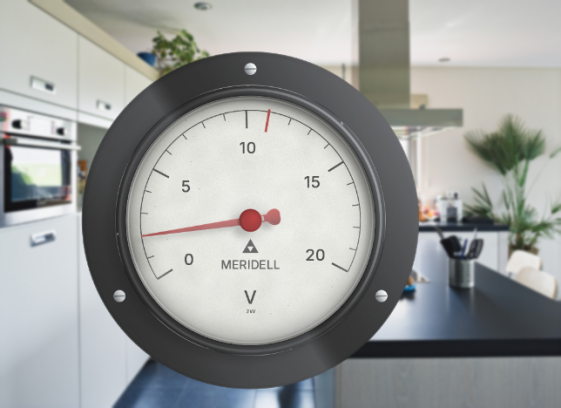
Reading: 2 V
